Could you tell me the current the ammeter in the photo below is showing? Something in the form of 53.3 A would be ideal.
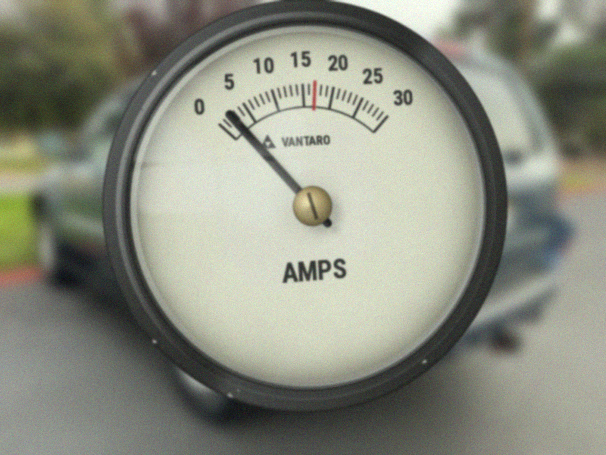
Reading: 2 A
